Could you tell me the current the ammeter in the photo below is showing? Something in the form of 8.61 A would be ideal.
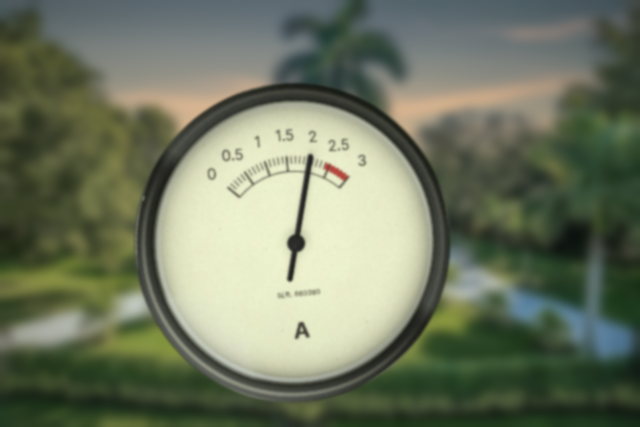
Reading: 2 A
